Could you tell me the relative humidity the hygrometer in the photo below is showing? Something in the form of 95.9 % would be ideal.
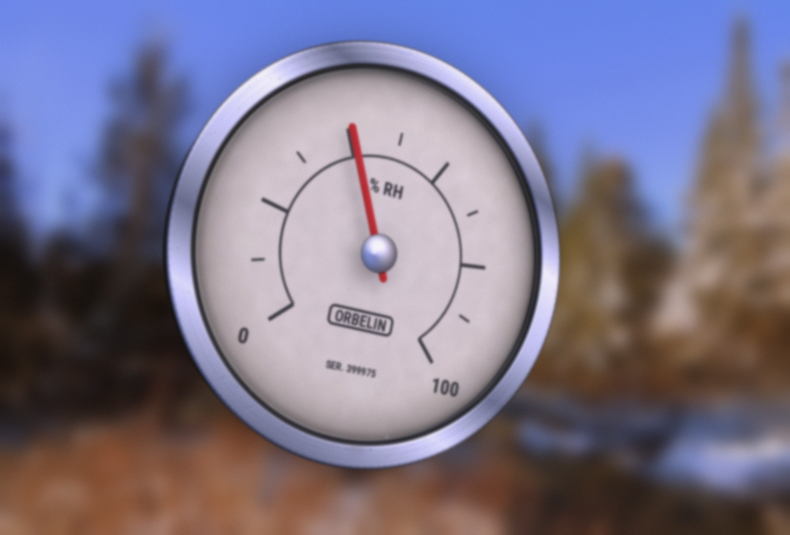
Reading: 40 %
